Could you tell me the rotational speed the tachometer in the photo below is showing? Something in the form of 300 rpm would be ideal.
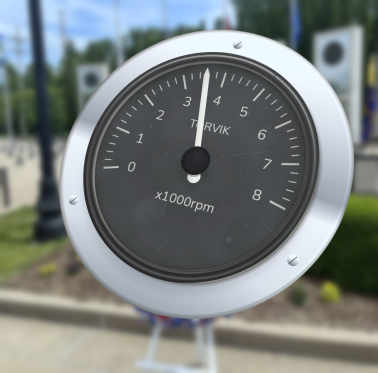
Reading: 3600 rpm
